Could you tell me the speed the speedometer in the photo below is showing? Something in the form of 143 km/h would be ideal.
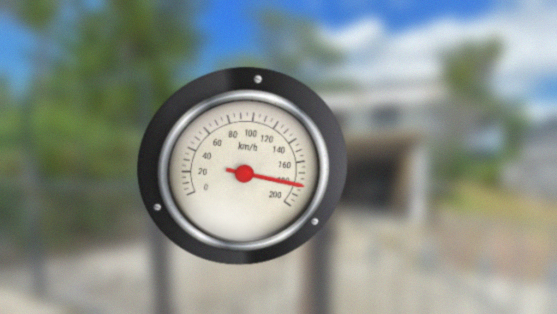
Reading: 180 km/h
